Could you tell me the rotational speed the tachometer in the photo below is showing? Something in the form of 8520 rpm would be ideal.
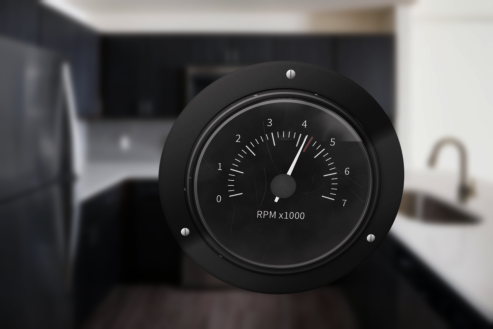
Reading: 4200 rpm
